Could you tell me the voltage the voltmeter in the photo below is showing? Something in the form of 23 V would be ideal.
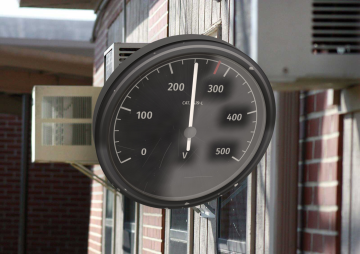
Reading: 240 V
